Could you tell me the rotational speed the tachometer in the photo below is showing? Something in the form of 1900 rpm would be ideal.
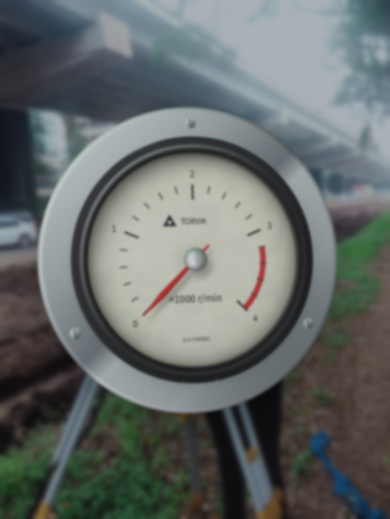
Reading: 0 rpm
